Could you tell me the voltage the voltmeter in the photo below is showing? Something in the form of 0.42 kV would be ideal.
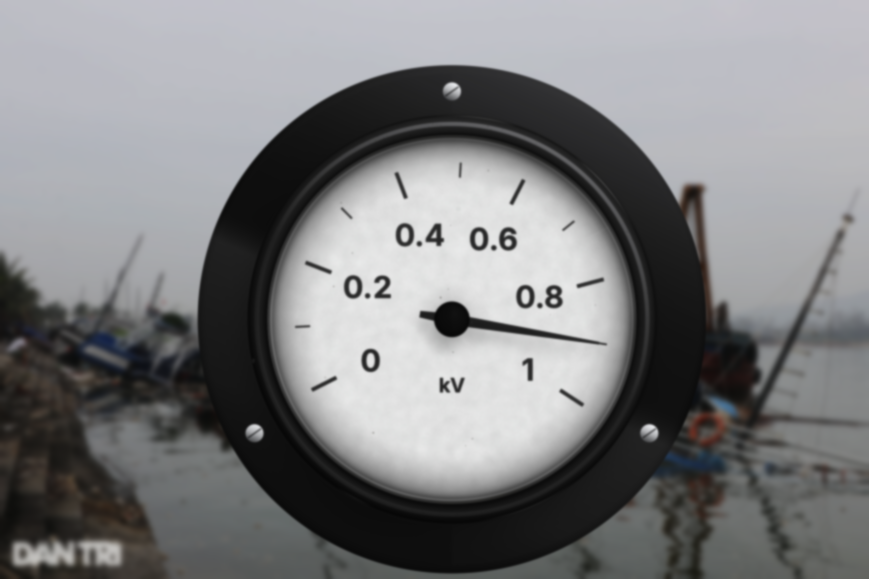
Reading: 0.9 kV
